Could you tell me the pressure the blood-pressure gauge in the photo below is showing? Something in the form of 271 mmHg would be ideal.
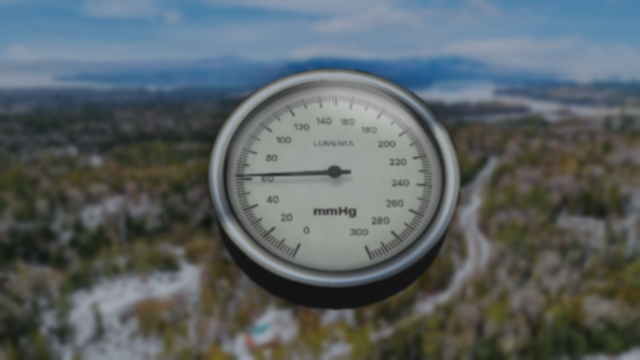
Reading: 60 mmHg
